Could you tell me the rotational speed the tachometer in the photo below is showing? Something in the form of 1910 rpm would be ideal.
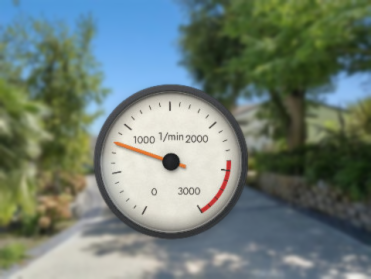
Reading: 800 rpm
